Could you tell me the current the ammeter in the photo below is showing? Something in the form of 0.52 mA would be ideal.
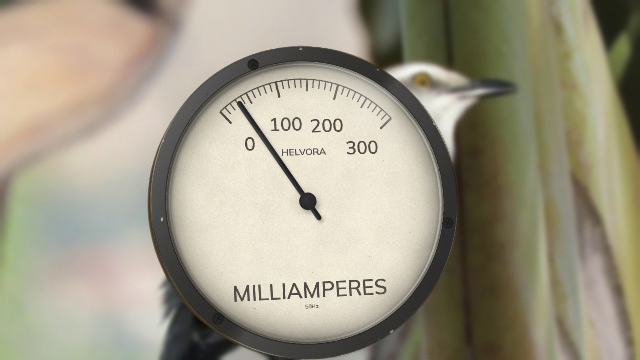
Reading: 30 mA
